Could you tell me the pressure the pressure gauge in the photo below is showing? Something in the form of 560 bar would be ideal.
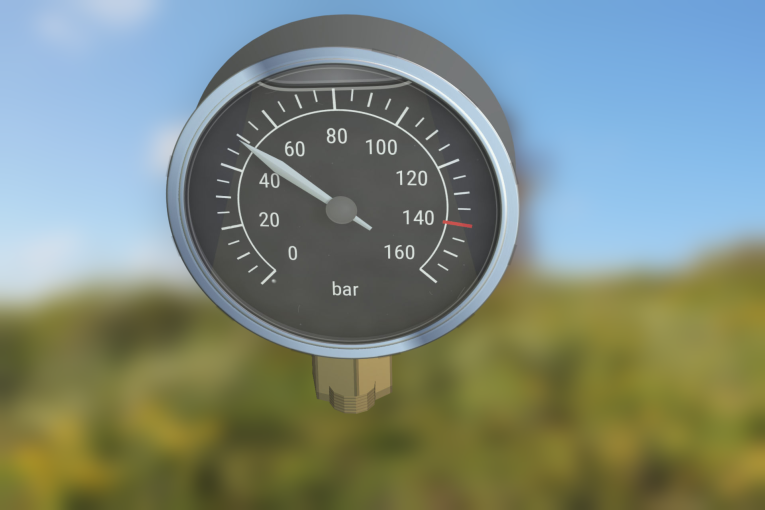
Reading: 50 bar
